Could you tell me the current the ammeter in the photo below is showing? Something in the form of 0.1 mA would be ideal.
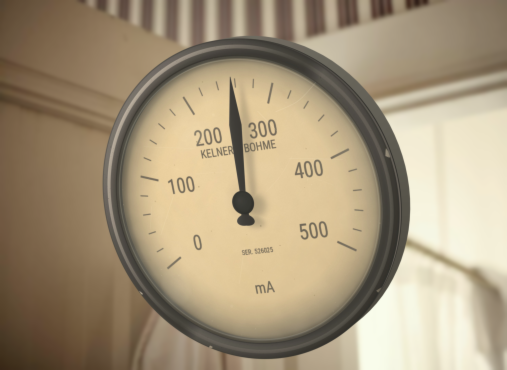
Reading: 260 mA
